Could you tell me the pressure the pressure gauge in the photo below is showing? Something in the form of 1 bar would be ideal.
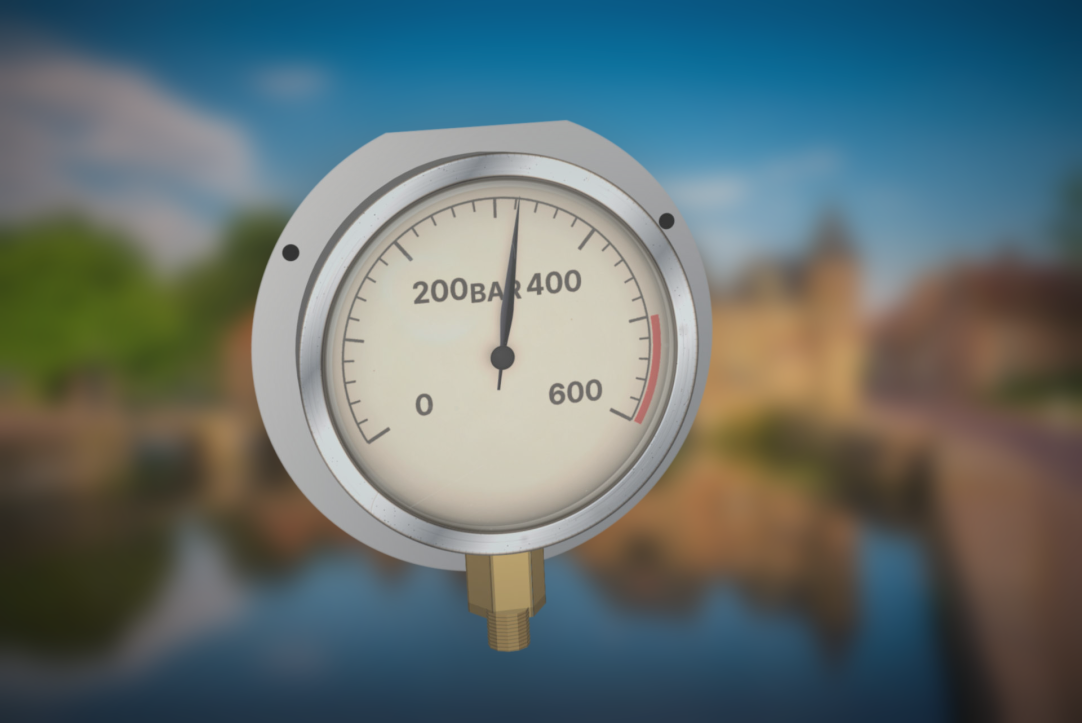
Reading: 320 bar
